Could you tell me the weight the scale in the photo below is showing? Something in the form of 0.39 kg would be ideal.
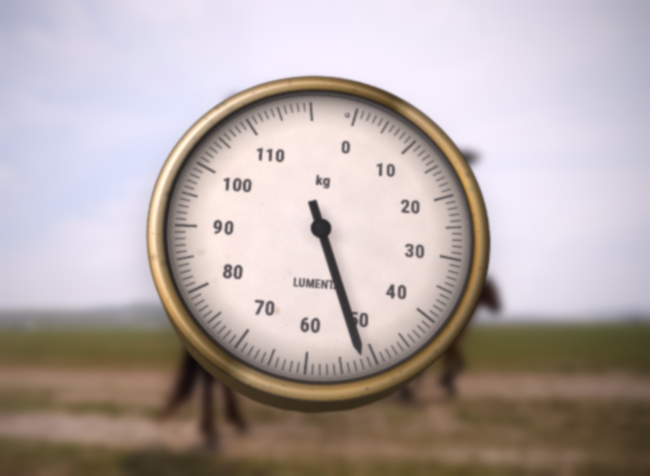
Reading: 52 kg
